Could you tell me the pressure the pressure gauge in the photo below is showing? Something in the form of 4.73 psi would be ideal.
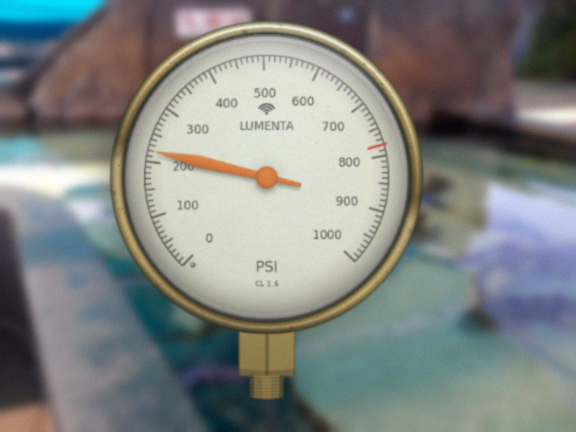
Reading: 220 psi
